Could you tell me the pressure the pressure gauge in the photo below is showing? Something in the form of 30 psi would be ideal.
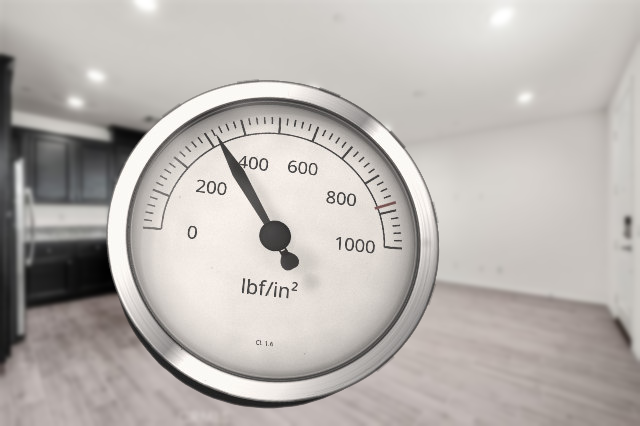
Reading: 320 psi
